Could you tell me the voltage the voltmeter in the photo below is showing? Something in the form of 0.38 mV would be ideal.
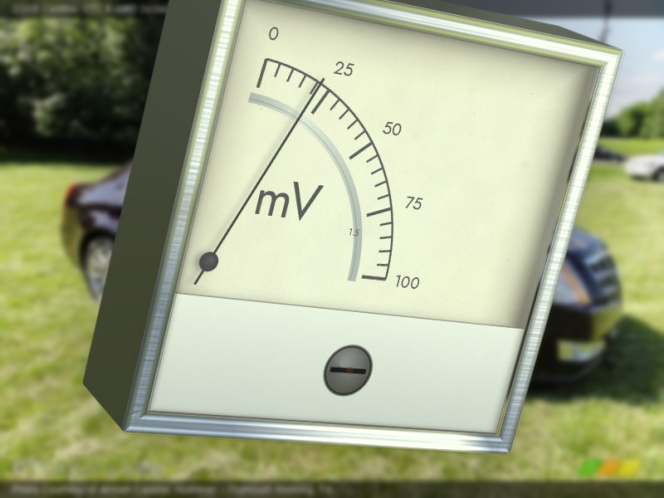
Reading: 20 mV
